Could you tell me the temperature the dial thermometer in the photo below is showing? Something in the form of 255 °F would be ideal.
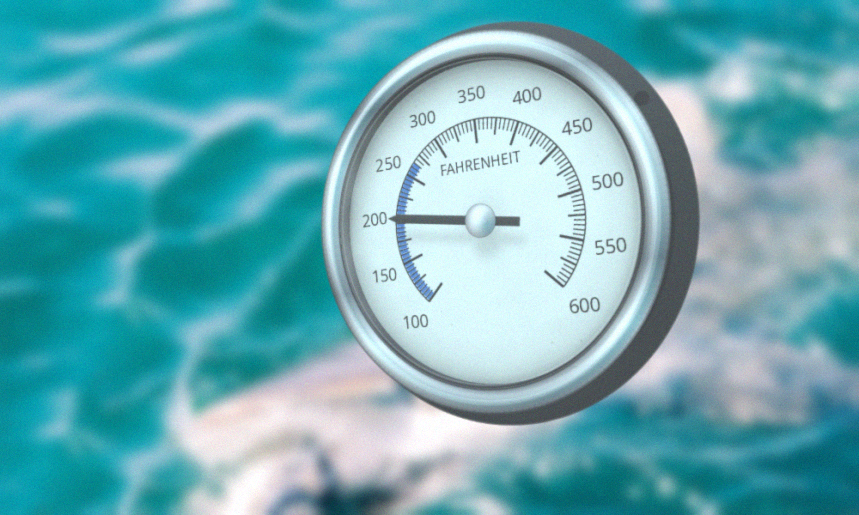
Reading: 200 °F
